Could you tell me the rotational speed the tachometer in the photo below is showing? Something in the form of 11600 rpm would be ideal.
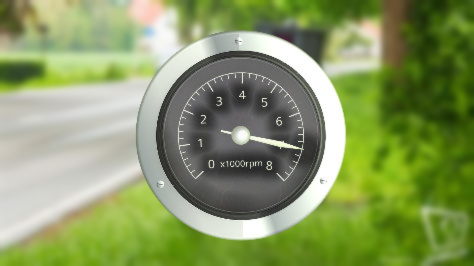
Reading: 7000 rpm
